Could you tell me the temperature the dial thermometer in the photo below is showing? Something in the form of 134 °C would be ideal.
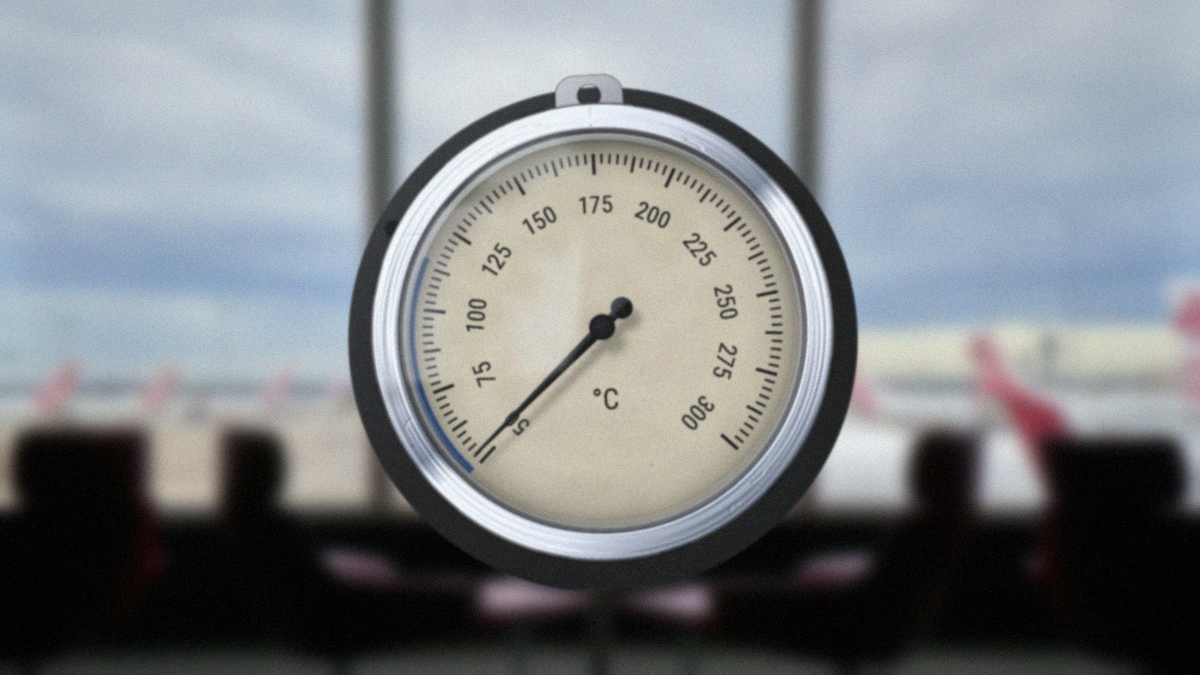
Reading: 52.5 °C
